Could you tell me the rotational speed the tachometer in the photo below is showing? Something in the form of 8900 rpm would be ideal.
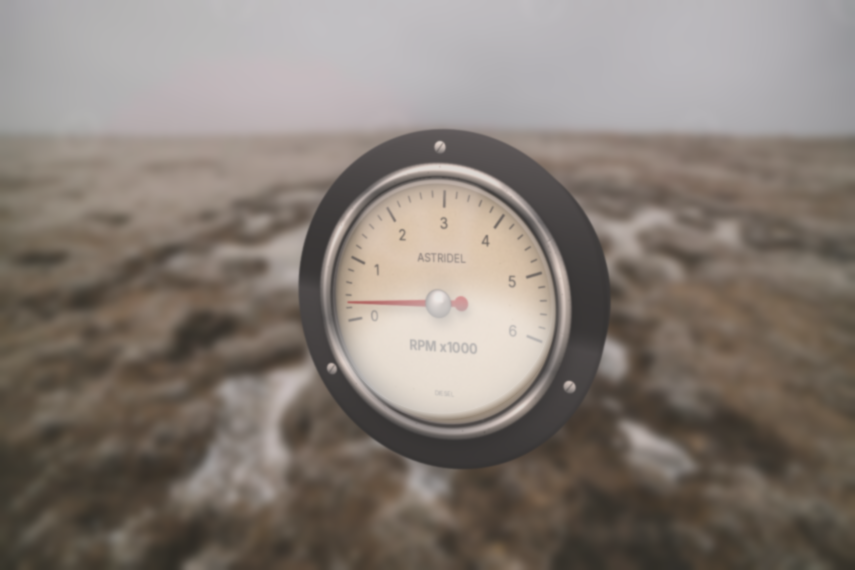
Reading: 300 rpm
